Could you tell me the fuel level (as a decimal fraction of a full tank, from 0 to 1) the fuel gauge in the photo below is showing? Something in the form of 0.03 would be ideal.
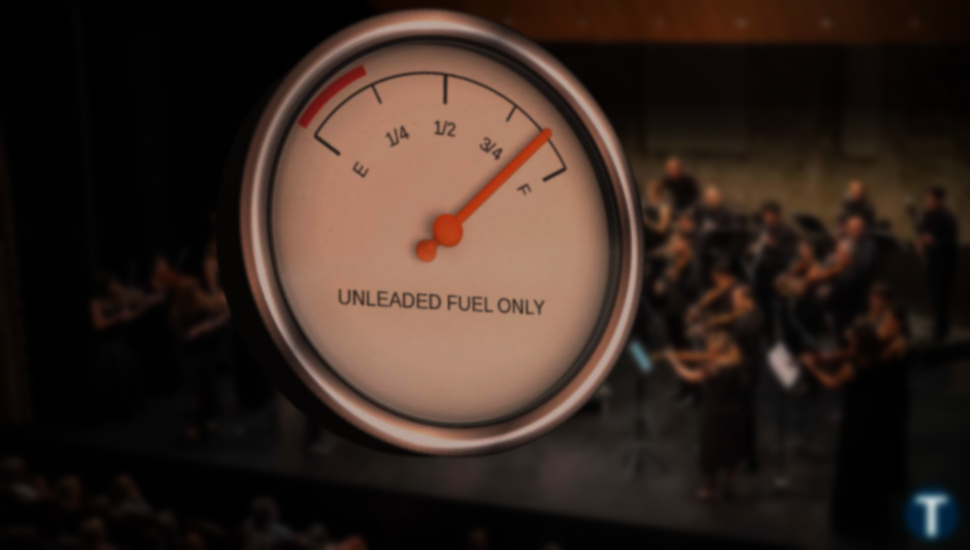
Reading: 0.875
